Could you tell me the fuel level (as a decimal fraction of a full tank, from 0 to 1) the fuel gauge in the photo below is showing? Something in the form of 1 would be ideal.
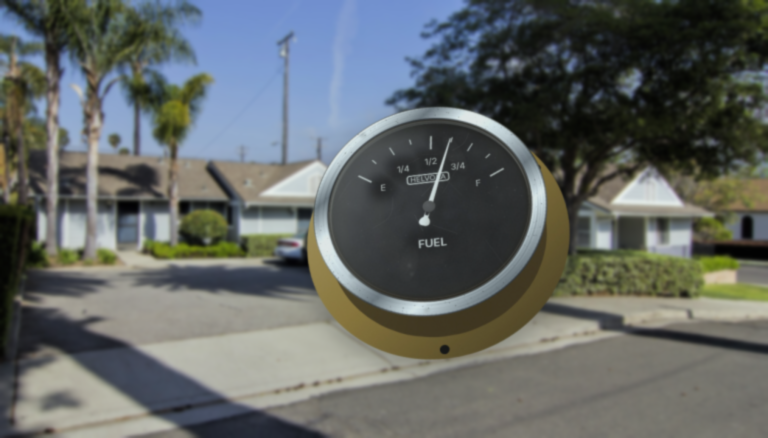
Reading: 0.625
